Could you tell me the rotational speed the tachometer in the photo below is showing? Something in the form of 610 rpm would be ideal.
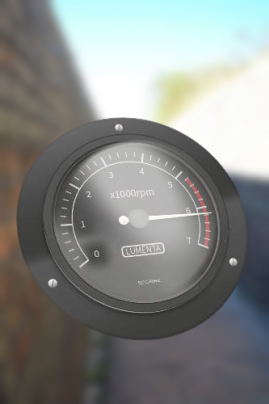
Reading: 6200 rpm
